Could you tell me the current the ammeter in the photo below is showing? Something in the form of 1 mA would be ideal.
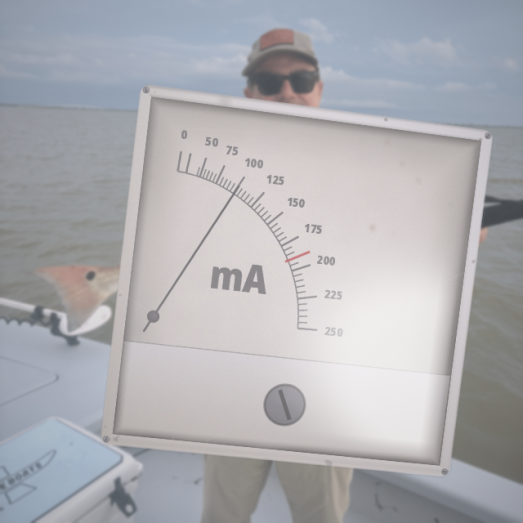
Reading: 100 mA
